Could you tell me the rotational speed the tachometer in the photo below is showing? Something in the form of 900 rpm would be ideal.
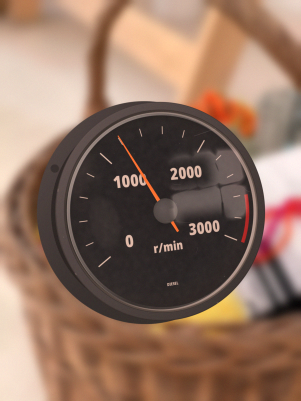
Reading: 1200 rpm
